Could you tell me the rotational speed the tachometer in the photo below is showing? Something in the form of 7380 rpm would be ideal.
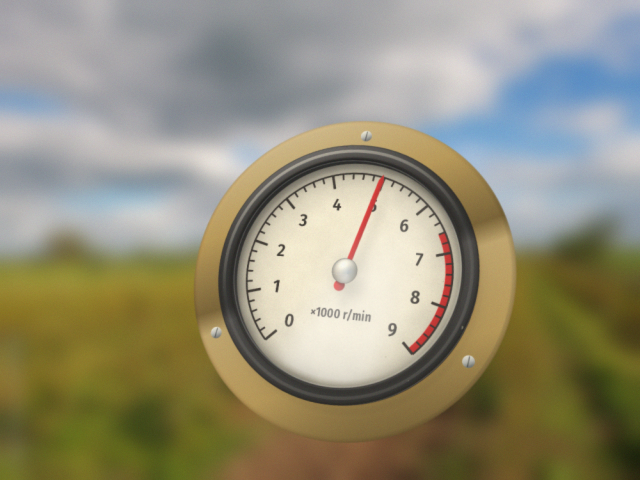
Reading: 5000 rpm
